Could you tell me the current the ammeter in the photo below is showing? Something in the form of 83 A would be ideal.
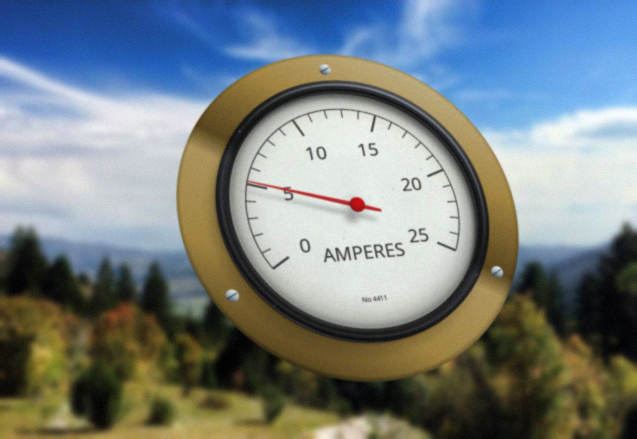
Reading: 5 A
